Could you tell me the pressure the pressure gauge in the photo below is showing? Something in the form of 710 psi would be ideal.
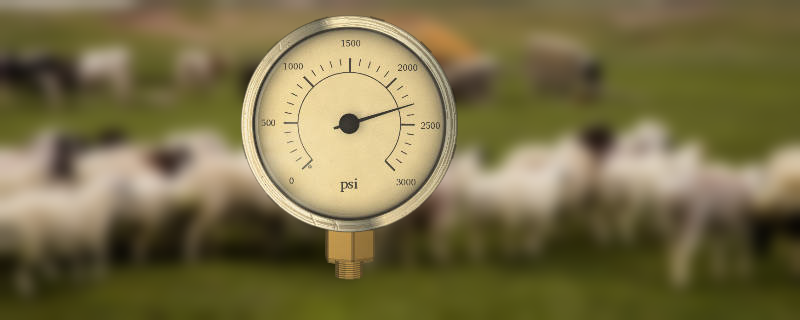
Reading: 2300 psi
